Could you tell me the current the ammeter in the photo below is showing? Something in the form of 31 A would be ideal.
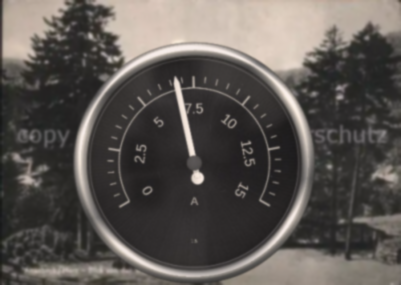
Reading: 6.75 A
